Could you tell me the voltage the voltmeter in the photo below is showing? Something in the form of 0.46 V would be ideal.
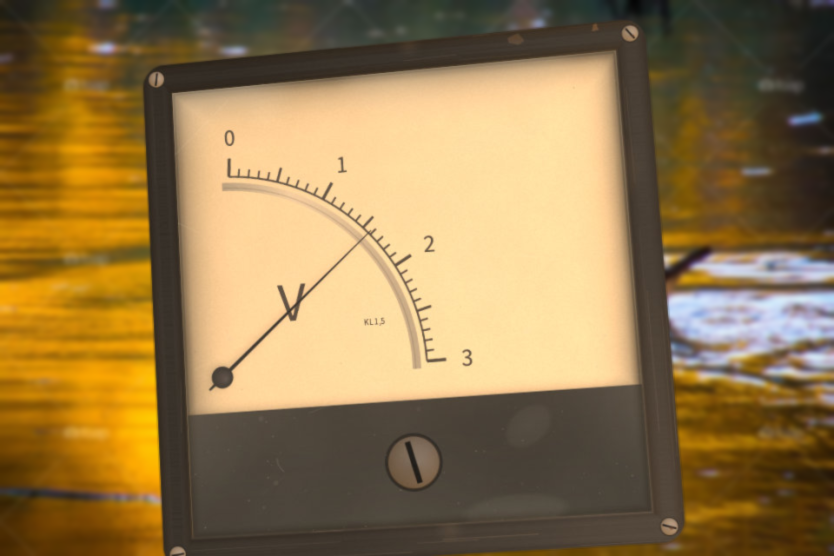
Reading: 1.6 V
